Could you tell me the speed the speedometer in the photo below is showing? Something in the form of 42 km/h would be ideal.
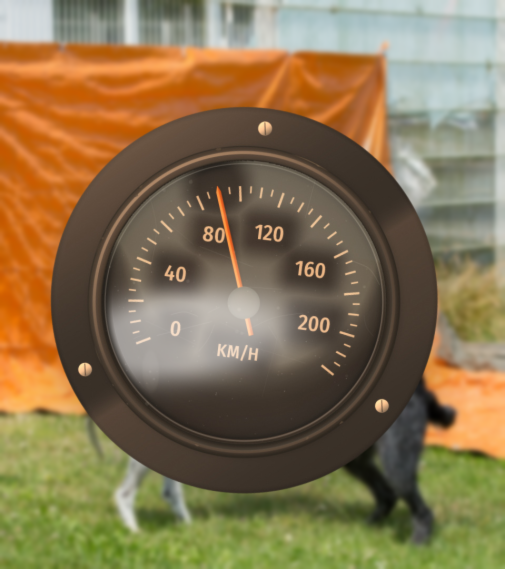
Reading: 90 km/h
